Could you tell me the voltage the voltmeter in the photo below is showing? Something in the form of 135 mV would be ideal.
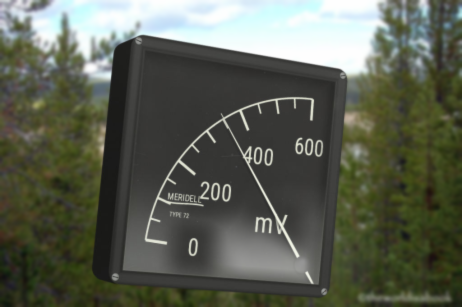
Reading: 350 mV
